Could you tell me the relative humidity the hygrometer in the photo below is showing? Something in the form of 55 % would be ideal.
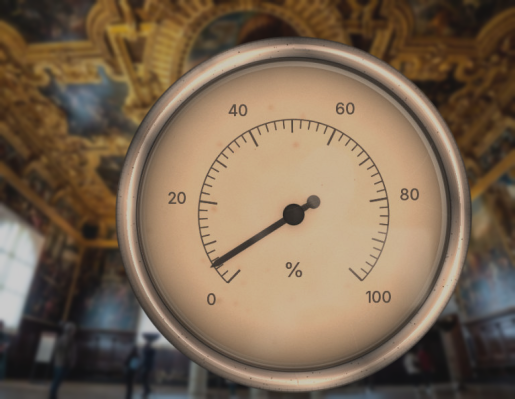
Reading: 5 %
